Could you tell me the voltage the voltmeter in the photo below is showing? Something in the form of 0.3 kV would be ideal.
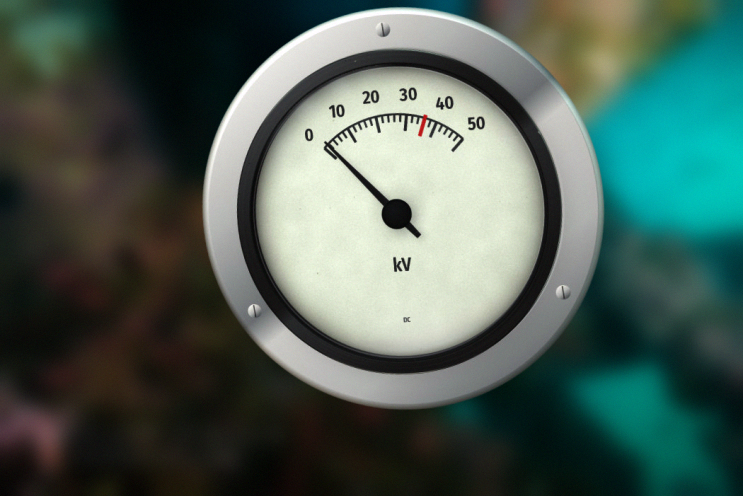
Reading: 2 kV
